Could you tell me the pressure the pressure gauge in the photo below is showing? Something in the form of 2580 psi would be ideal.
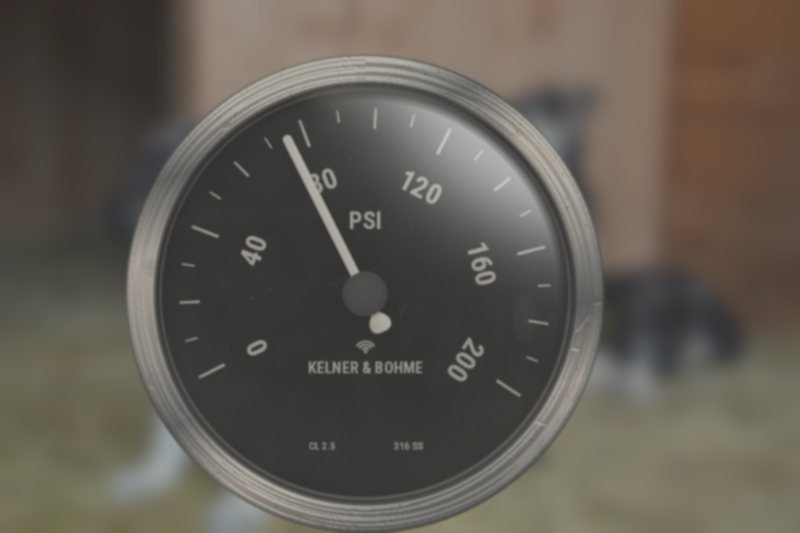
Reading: 75 psi
